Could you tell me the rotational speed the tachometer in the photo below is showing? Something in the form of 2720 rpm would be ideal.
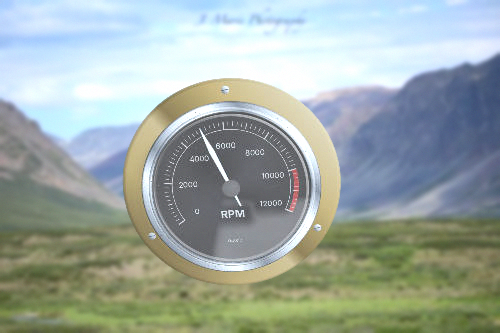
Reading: 5000 rpm
